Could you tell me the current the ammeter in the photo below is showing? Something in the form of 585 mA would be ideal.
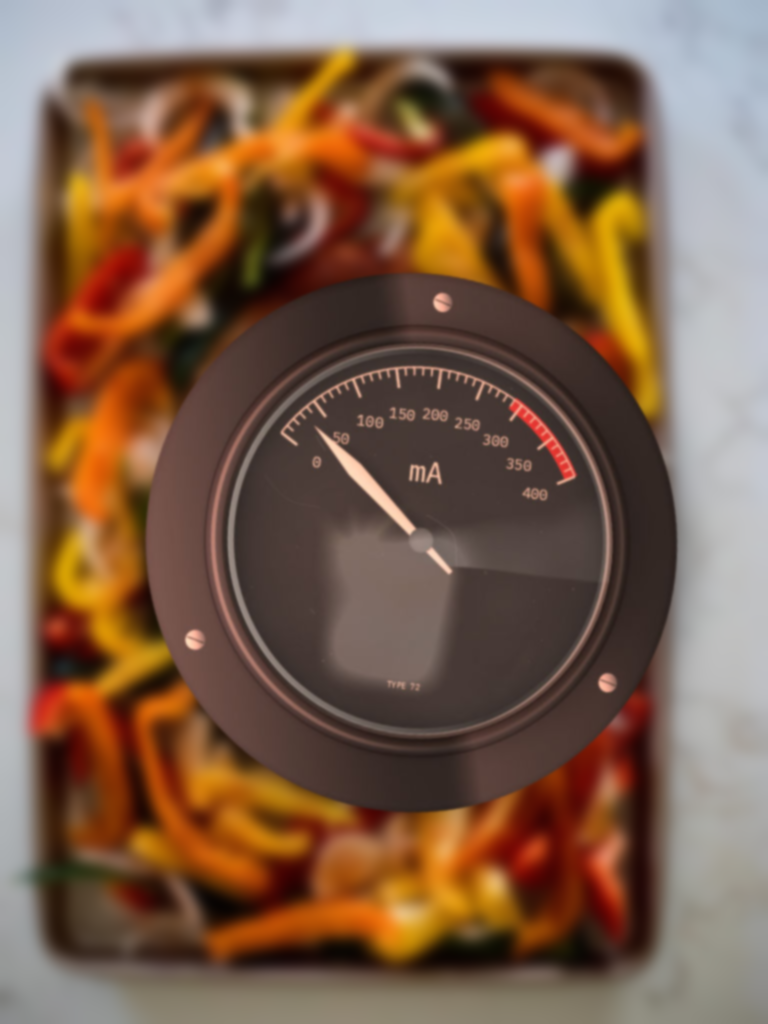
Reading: 30 mA
